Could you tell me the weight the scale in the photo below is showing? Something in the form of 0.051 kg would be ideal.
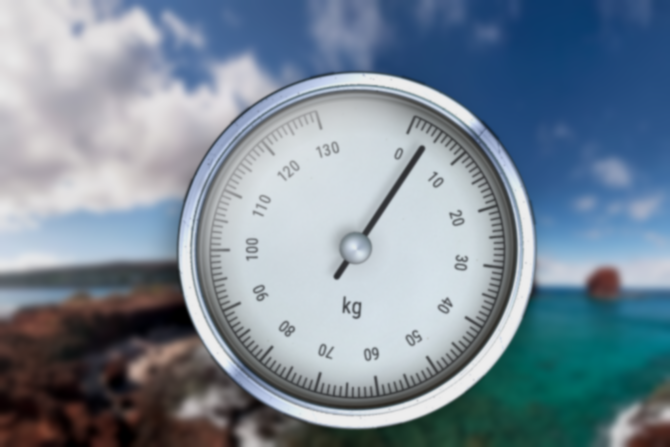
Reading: 4 kg
